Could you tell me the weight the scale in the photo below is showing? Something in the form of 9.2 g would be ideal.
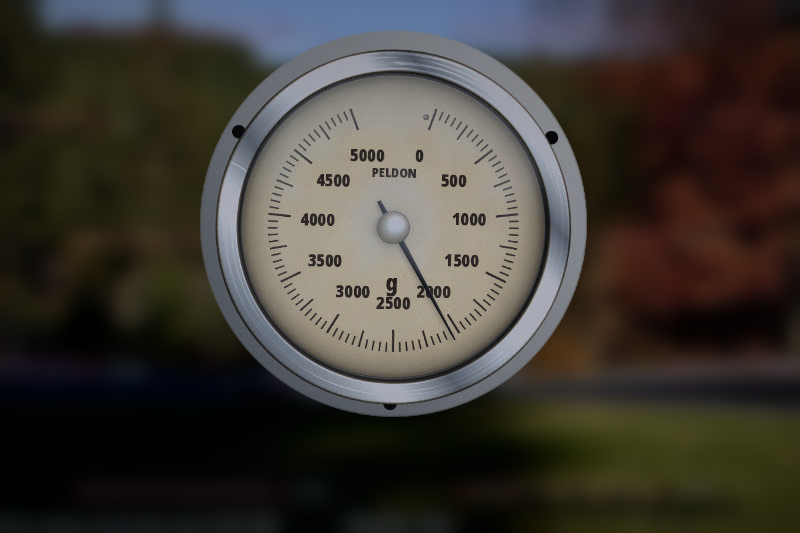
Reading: 2050 g
